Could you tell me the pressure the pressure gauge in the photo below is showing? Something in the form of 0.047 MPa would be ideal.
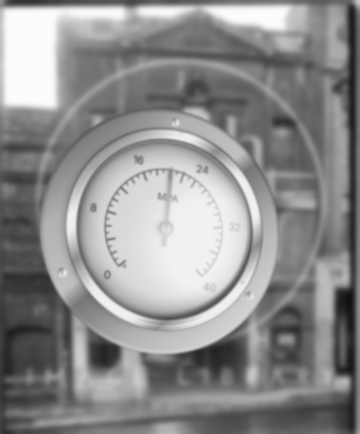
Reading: 20 MPa
